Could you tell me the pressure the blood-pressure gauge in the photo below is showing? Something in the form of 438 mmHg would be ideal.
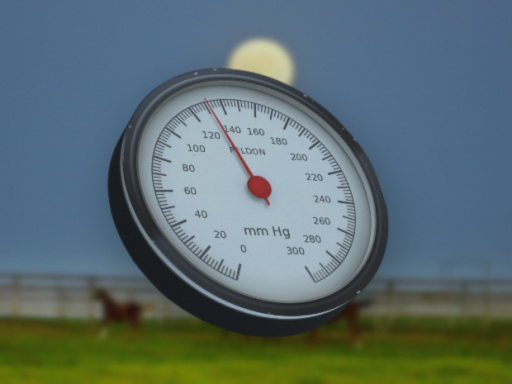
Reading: 130 mmHg
